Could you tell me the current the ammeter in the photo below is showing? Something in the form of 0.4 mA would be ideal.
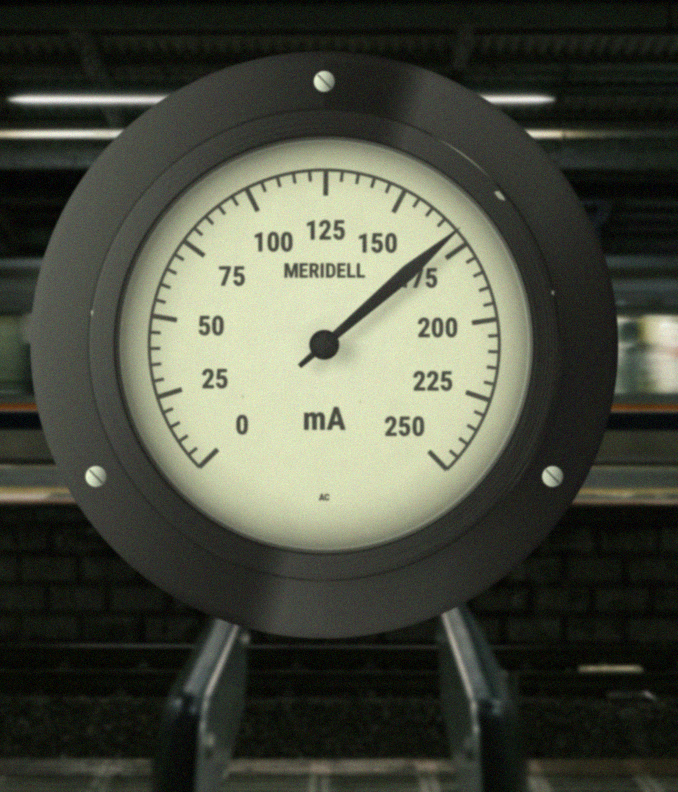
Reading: 170 mA
